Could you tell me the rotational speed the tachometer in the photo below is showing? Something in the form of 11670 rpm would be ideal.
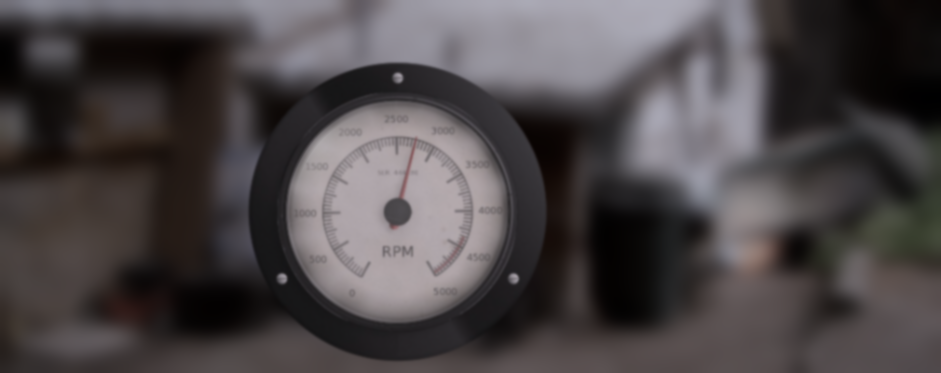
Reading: 2750 rpm
